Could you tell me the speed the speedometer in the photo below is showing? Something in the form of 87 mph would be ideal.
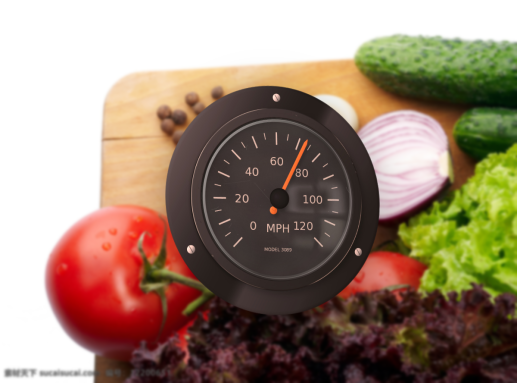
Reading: 72.5 mph
